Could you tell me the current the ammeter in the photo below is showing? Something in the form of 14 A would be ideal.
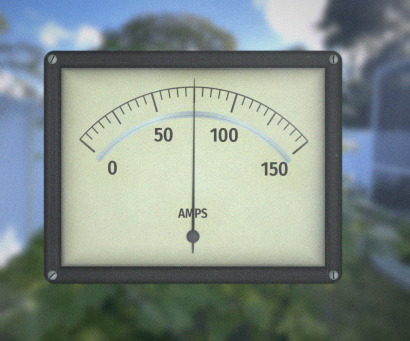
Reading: 75 A
